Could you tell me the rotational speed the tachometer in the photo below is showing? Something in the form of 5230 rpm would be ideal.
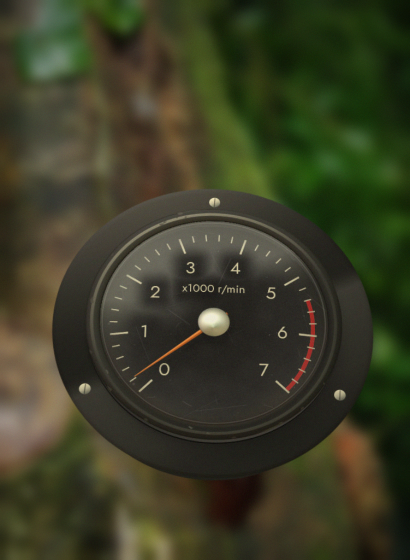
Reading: 200 rpm
